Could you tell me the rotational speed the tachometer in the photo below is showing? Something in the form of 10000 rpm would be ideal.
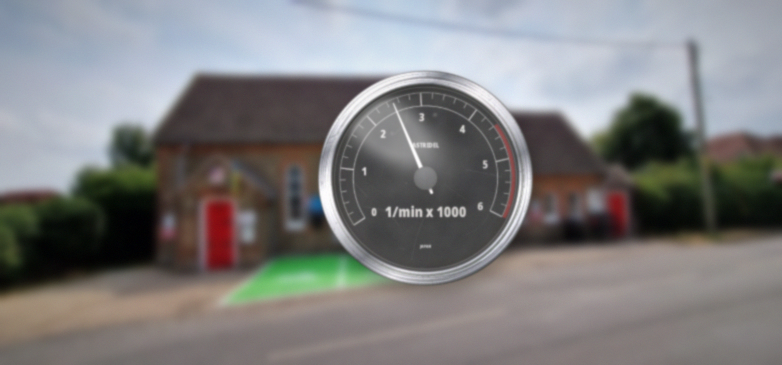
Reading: 2500 rpm
